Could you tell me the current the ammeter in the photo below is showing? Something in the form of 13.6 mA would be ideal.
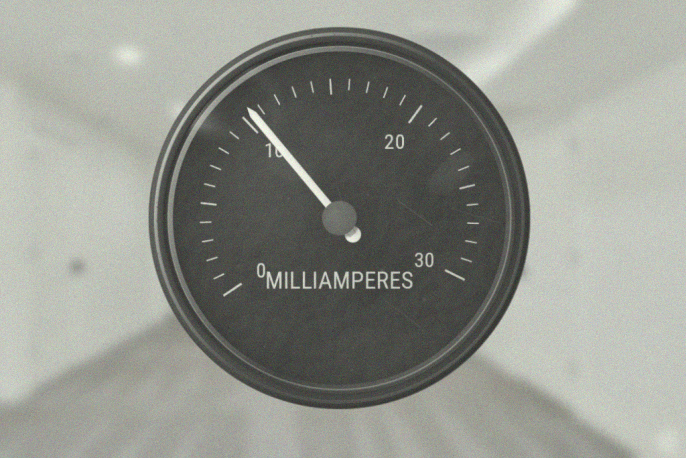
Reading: 10.5 mA
